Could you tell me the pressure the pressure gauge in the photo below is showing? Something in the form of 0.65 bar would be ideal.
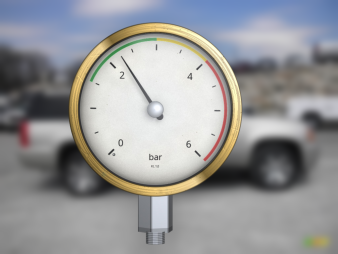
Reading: 2.25 bar
